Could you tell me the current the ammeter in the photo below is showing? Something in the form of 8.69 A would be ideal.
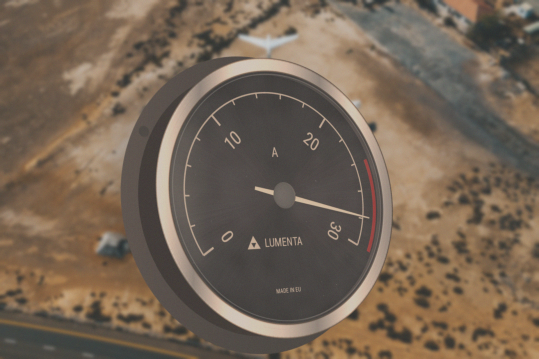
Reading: 28 A
